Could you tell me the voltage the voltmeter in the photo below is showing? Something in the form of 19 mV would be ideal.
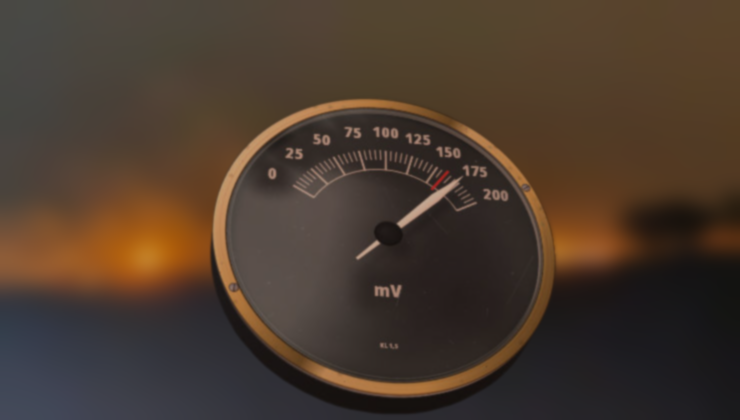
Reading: 175 mV
